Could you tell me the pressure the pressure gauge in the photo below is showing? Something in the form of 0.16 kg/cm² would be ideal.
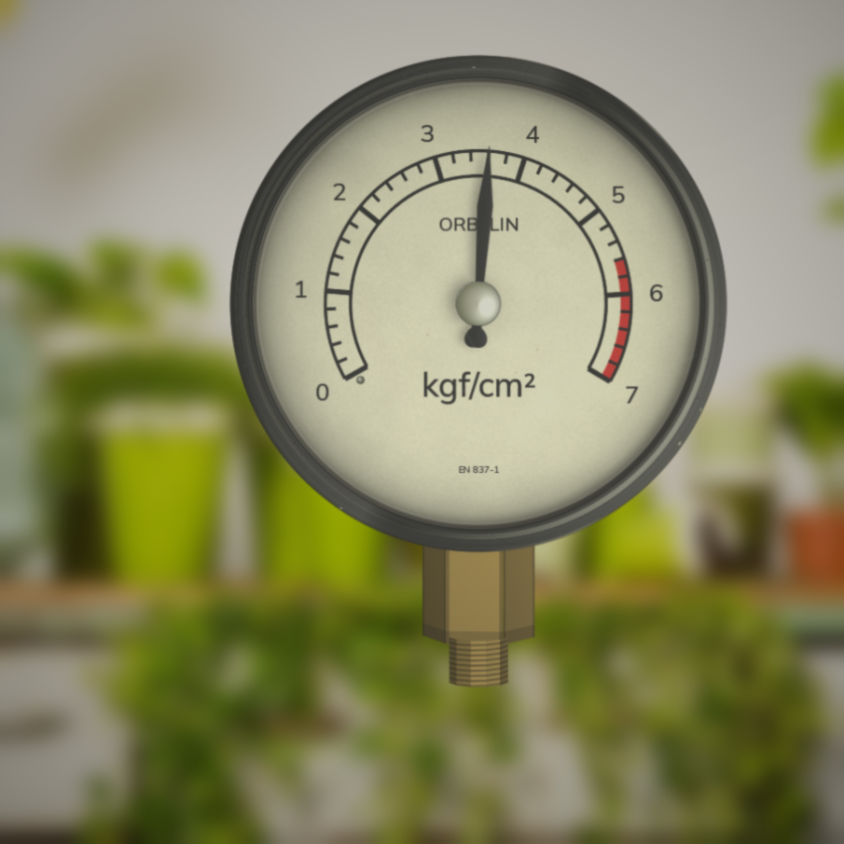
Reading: 3.6 kg/cm²
